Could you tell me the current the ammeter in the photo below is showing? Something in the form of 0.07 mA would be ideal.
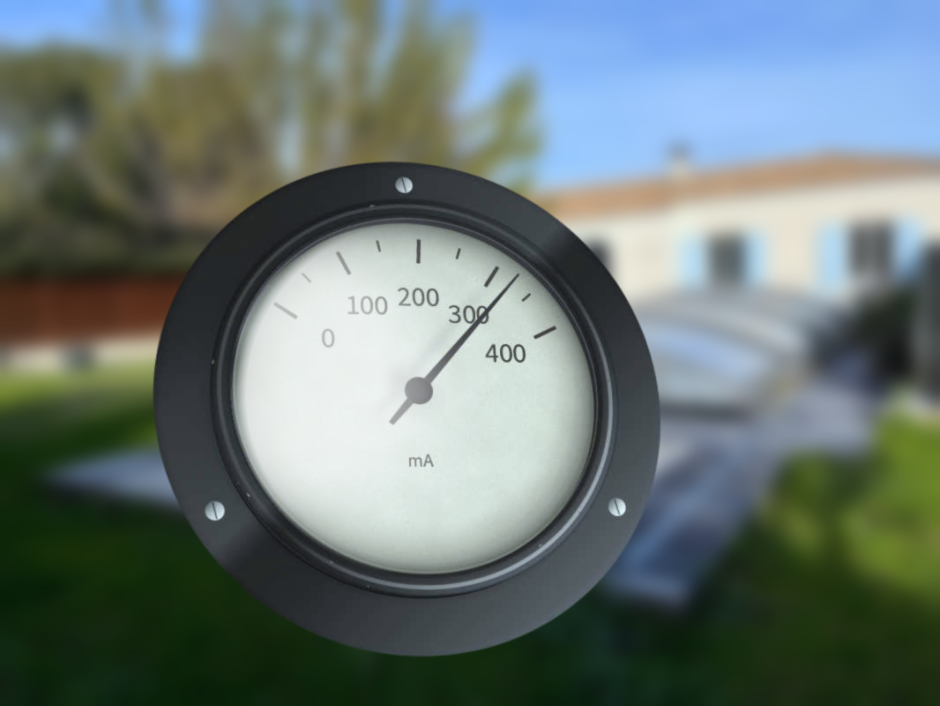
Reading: 325 mA
